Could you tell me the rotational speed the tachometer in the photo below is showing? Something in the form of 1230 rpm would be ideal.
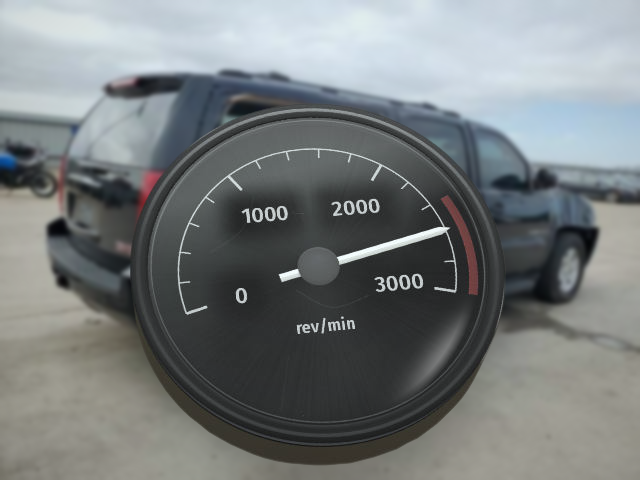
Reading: 2600 rpm
